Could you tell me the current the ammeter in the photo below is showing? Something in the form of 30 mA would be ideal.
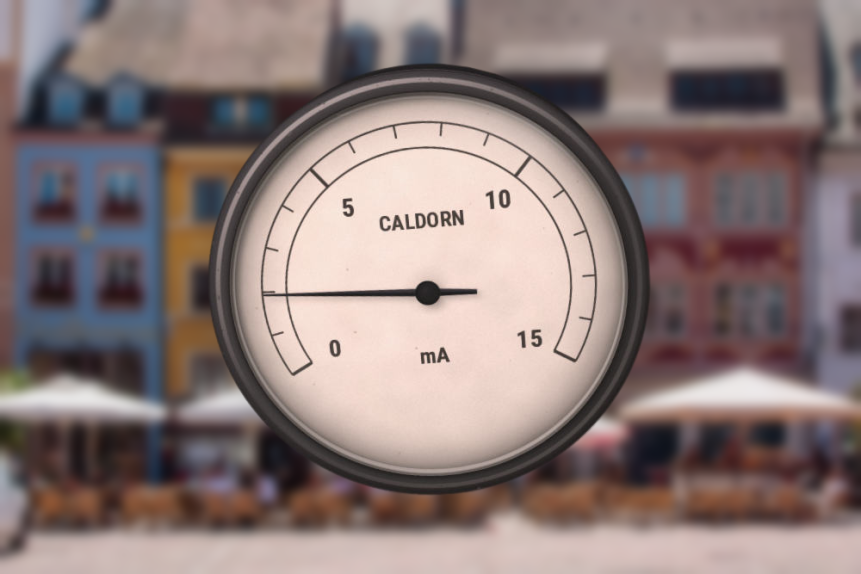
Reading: 2 mA
